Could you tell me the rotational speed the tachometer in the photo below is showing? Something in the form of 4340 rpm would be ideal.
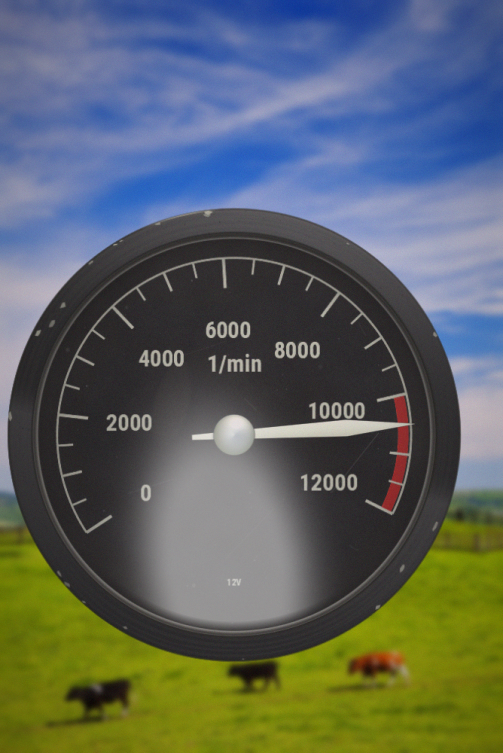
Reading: 10500 rpm
